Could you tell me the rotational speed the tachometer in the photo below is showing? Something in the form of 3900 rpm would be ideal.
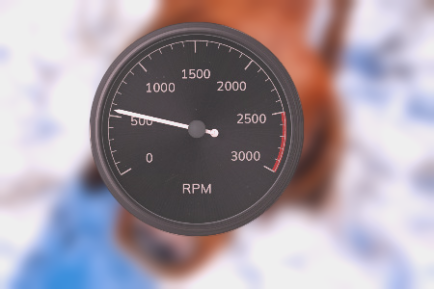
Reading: 550 rpm
